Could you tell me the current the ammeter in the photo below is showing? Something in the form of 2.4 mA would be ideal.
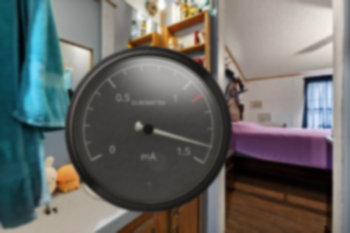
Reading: 1.4 mA
